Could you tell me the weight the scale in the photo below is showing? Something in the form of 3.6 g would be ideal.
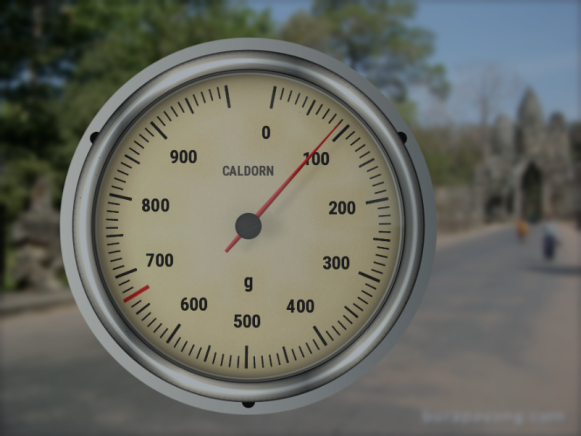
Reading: 90 g
